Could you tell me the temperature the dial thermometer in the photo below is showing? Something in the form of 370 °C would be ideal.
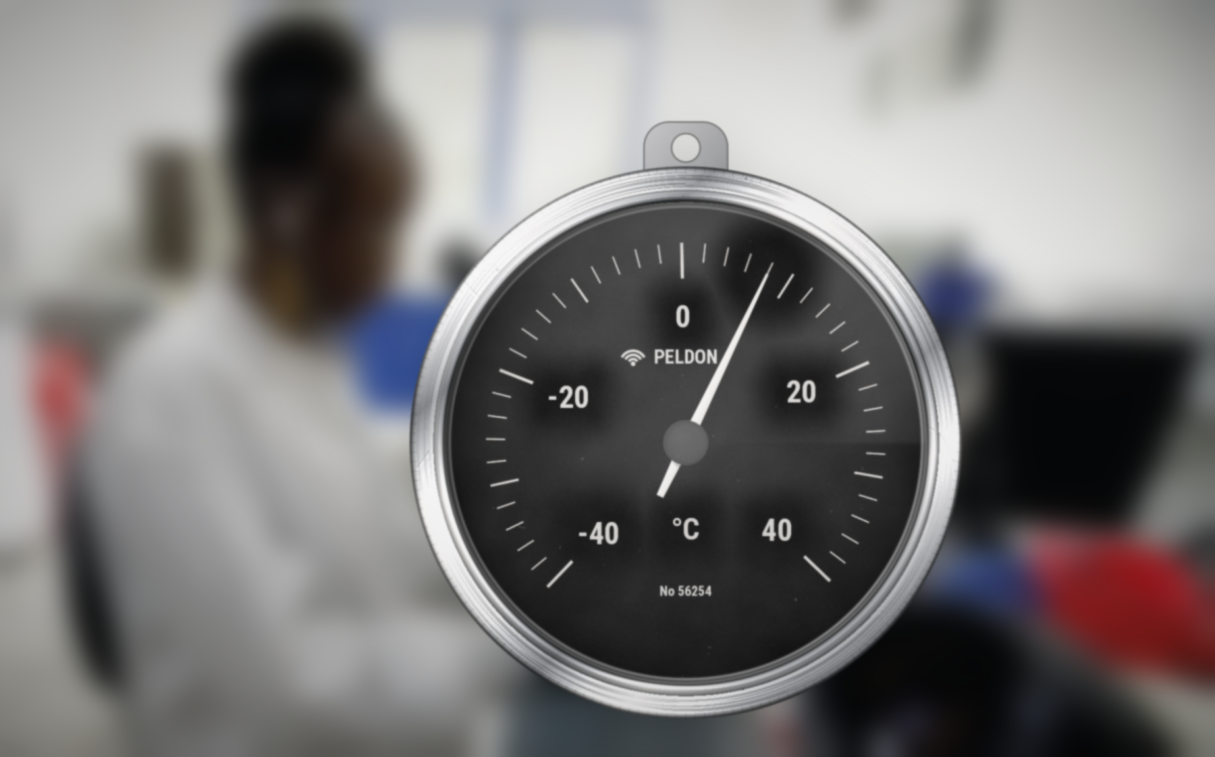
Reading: 8 °C
